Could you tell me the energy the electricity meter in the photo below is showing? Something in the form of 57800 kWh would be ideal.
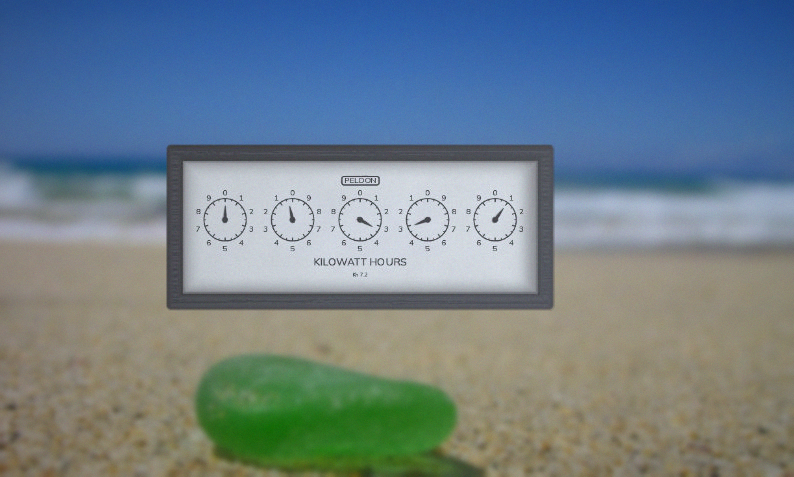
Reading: 331 kWh
